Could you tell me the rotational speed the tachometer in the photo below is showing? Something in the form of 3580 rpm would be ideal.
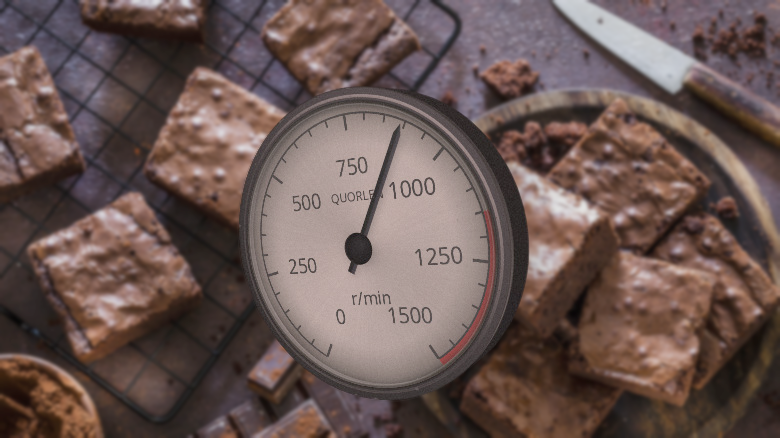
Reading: 900 rpm
